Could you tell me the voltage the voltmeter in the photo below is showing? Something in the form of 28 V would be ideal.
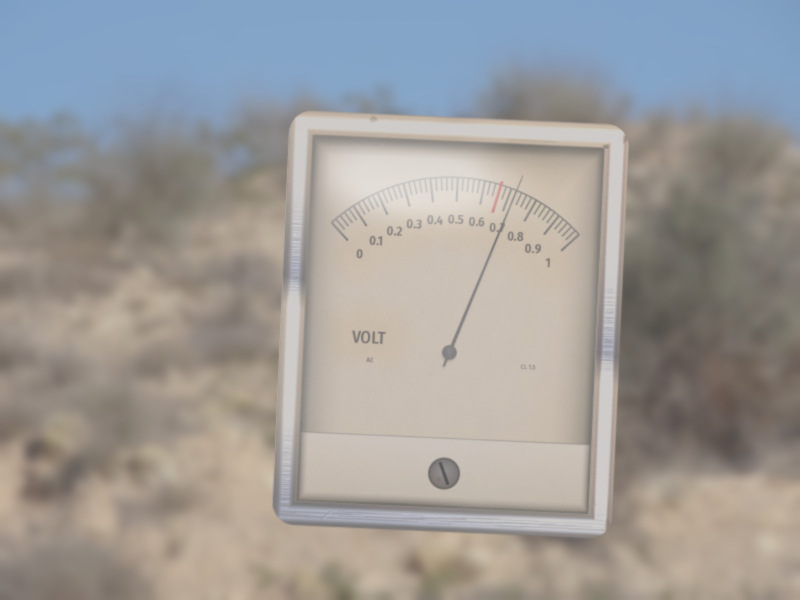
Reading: 0.72 V
